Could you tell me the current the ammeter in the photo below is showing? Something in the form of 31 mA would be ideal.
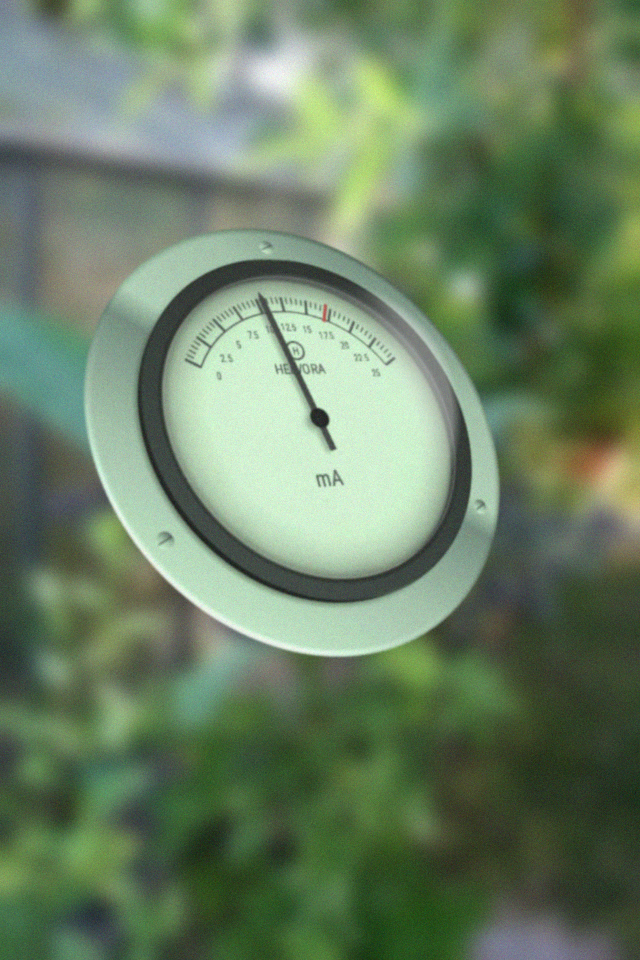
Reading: 10 mA
